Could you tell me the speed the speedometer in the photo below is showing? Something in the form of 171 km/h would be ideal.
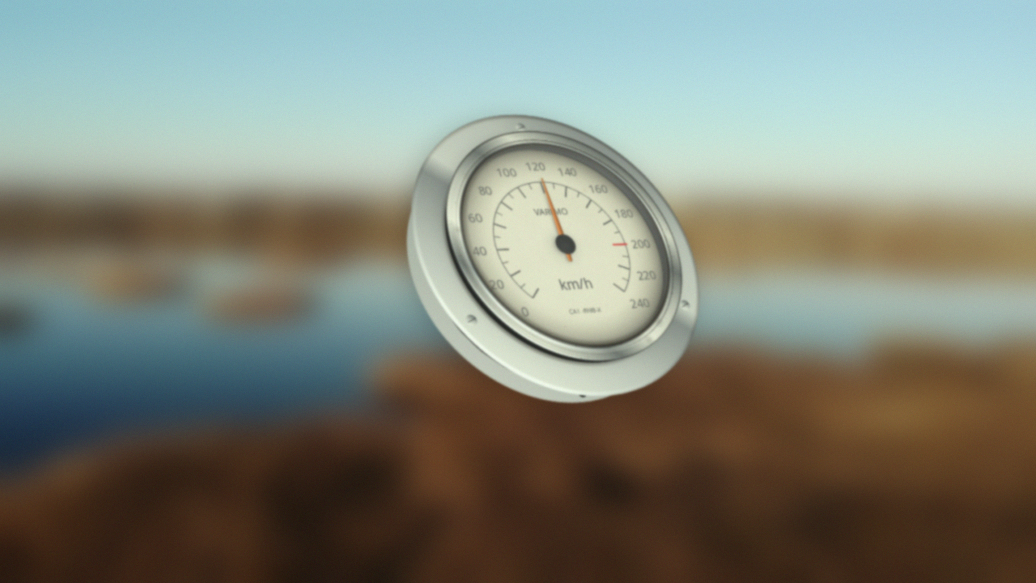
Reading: 120 km/h
